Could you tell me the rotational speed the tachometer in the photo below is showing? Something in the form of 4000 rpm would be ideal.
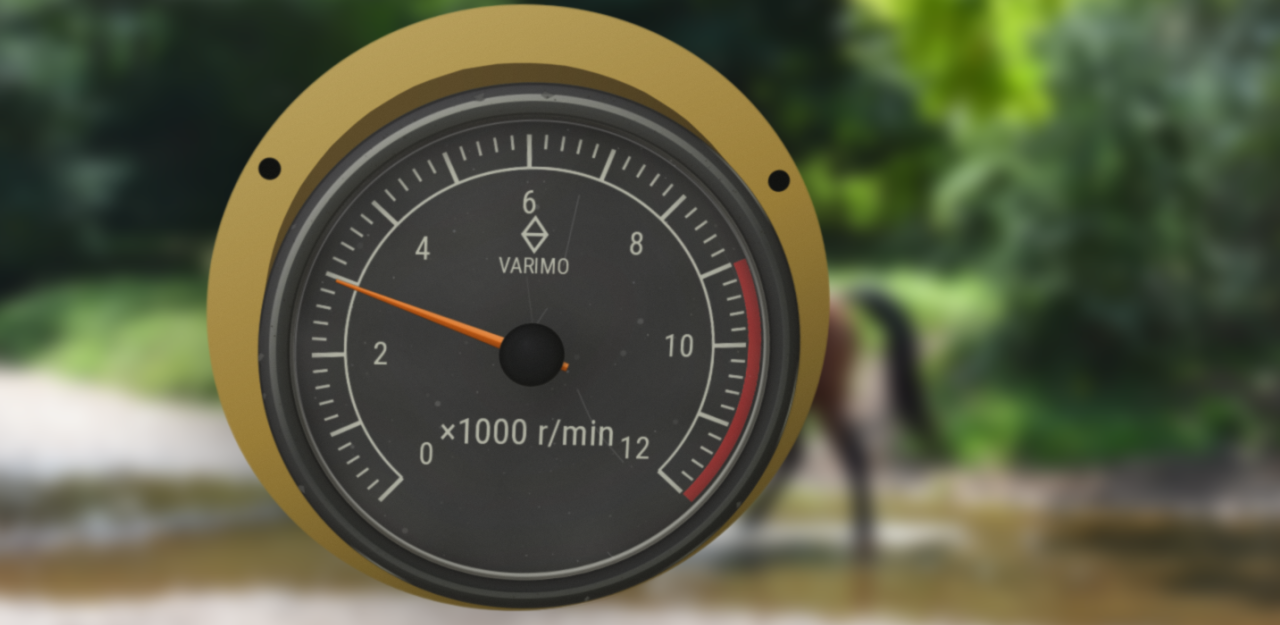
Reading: 3000 rpm
